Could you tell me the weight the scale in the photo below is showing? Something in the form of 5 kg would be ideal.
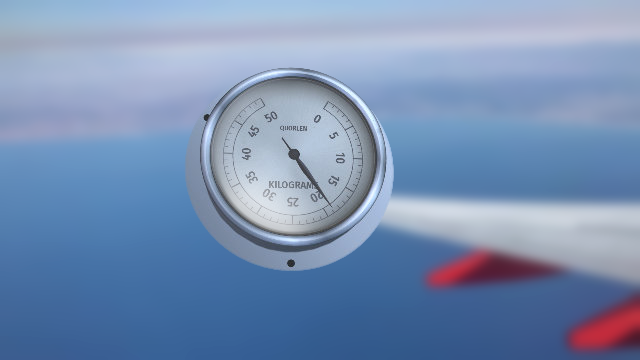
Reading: 19 kg
